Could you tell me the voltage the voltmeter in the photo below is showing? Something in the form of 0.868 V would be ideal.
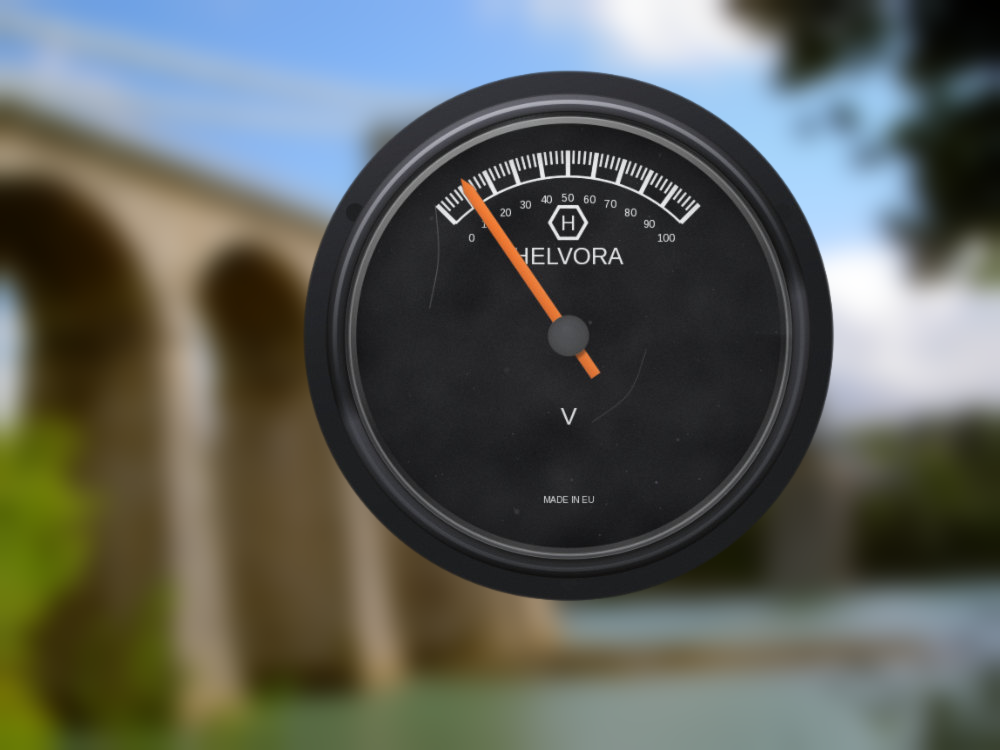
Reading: 12 V
